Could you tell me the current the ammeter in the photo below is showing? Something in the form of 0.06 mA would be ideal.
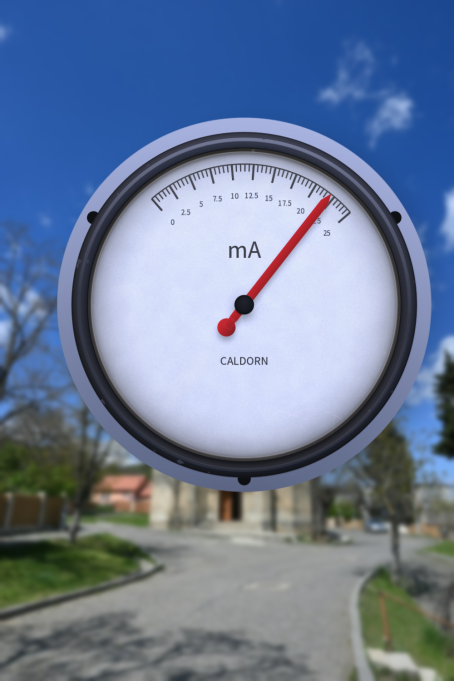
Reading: 22 mA
